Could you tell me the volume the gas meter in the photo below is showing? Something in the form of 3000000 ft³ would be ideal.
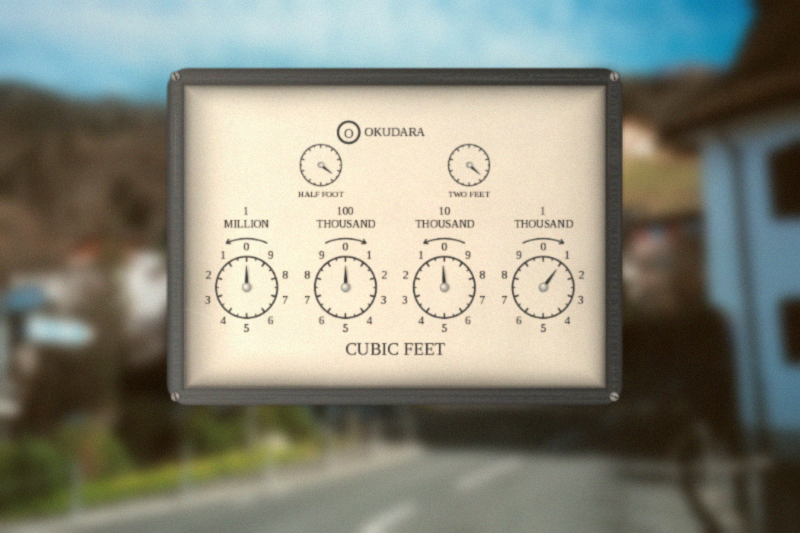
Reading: 100 ft³
